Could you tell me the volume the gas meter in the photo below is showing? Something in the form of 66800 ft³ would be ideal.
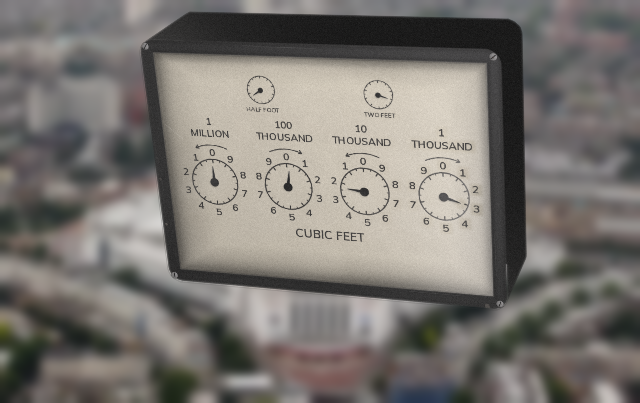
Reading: 2300 ft³
